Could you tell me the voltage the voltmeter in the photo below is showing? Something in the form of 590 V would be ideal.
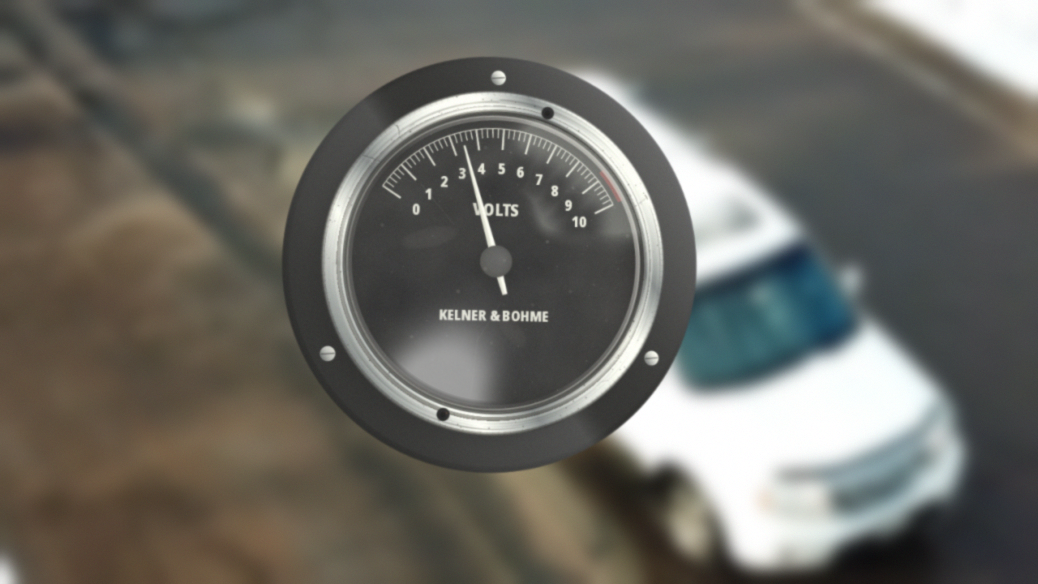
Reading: 3.4 V
